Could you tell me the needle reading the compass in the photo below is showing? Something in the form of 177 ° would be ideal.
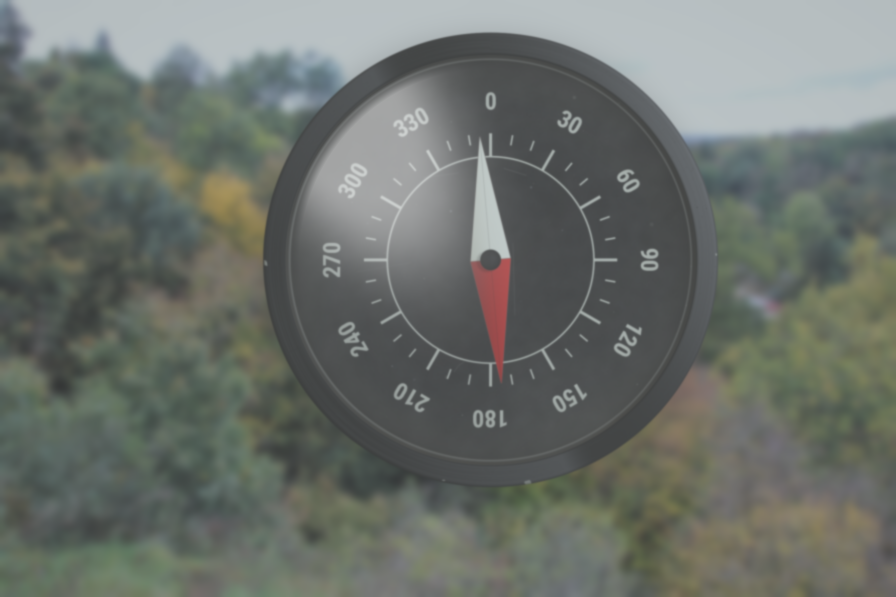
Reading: 175 °
